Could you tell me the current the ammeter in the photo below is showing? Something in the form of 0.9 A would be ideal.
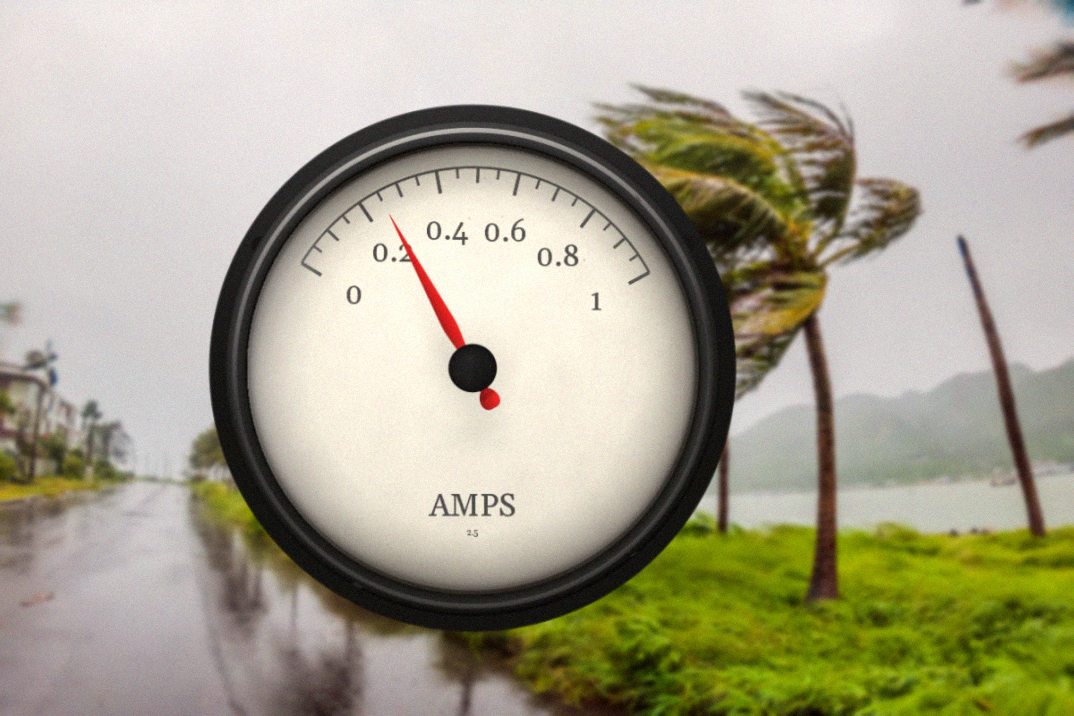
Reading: 0.25 A
